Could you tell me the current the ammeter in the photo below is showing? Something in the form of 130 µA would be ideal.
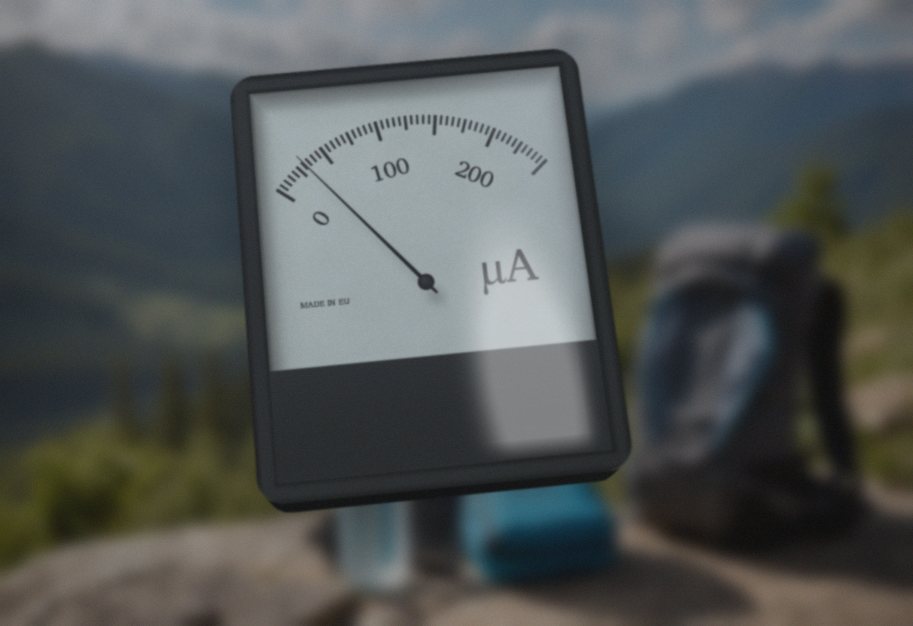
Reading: 30 µA
